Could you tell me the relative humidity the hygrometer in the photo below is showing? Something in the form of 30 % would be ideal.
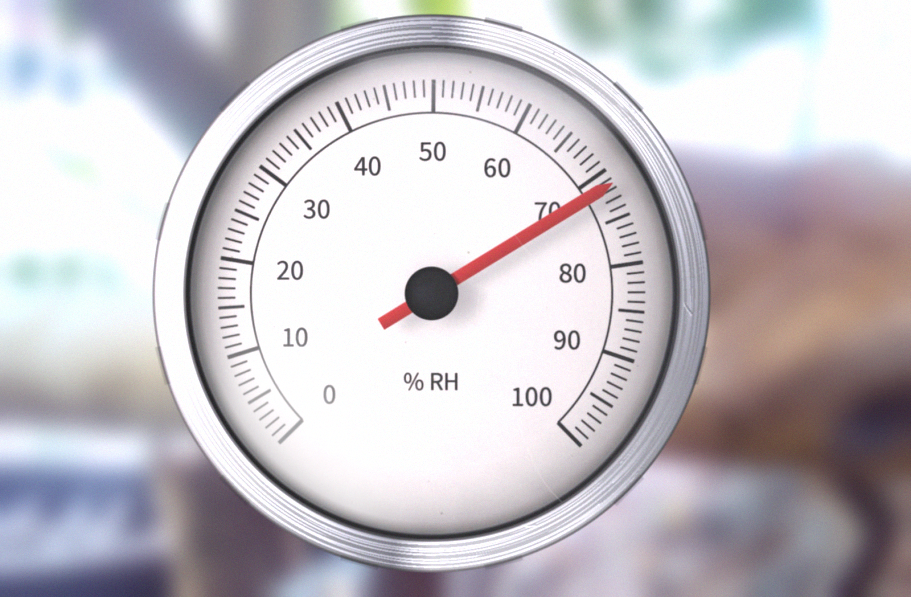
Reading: 71.5 %
